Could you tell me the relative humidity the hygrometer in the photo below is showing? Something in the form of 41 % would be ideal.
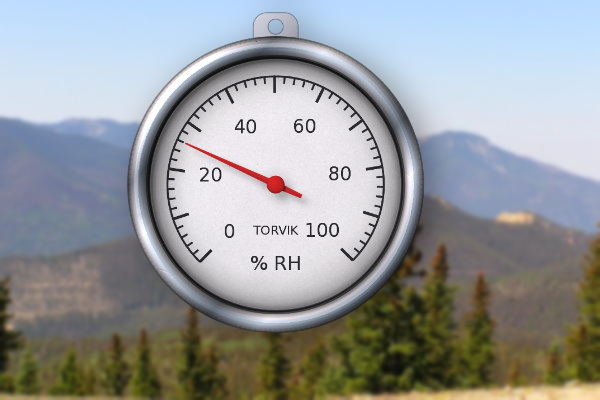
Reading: 26 %
